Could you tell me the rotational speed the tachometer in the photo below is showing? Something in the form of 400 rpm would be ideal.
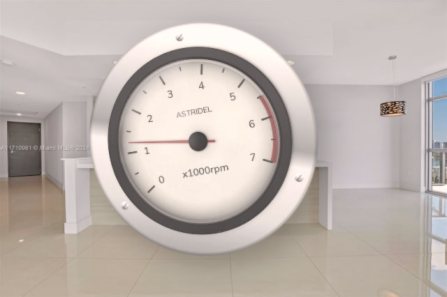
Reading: 1250 rpm
